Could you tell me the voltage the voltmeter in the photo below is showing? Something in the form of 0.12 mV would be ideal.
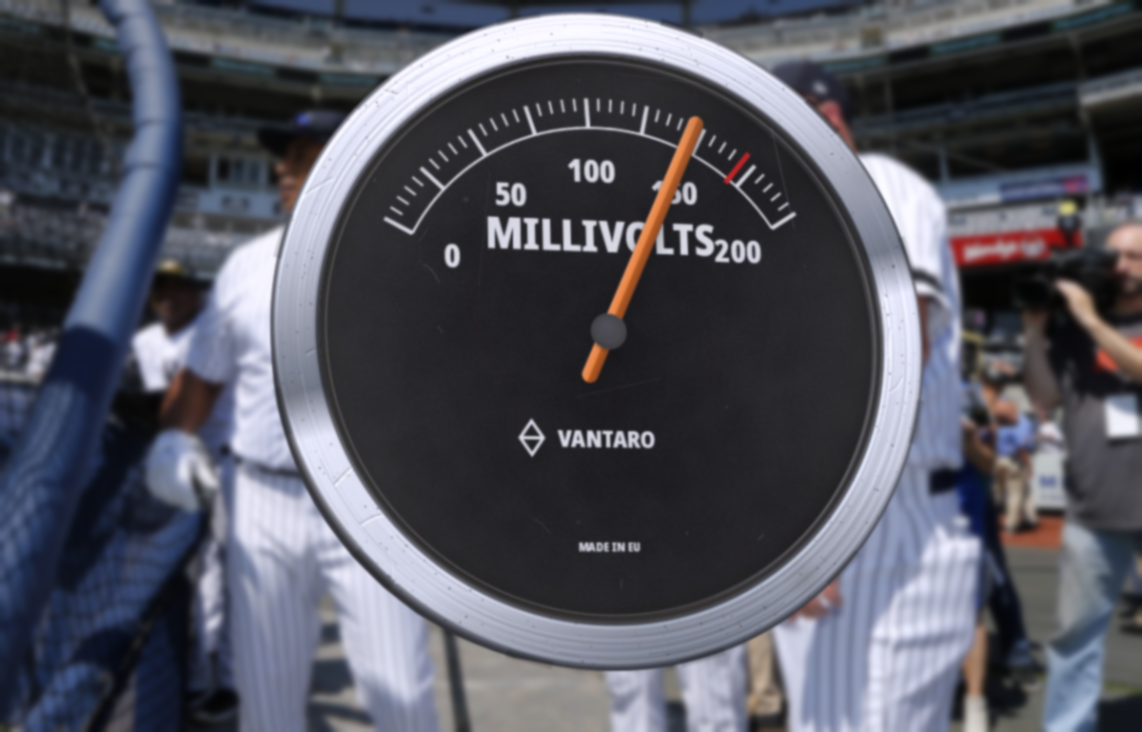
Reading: 145 mV
